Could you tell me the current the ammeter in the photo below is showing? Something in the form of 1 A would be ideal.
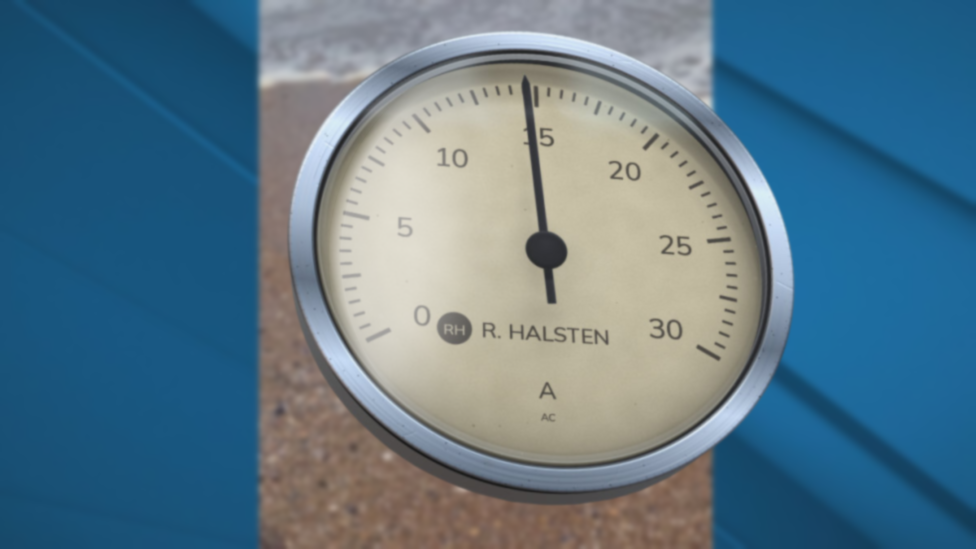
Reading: 14.5 A
